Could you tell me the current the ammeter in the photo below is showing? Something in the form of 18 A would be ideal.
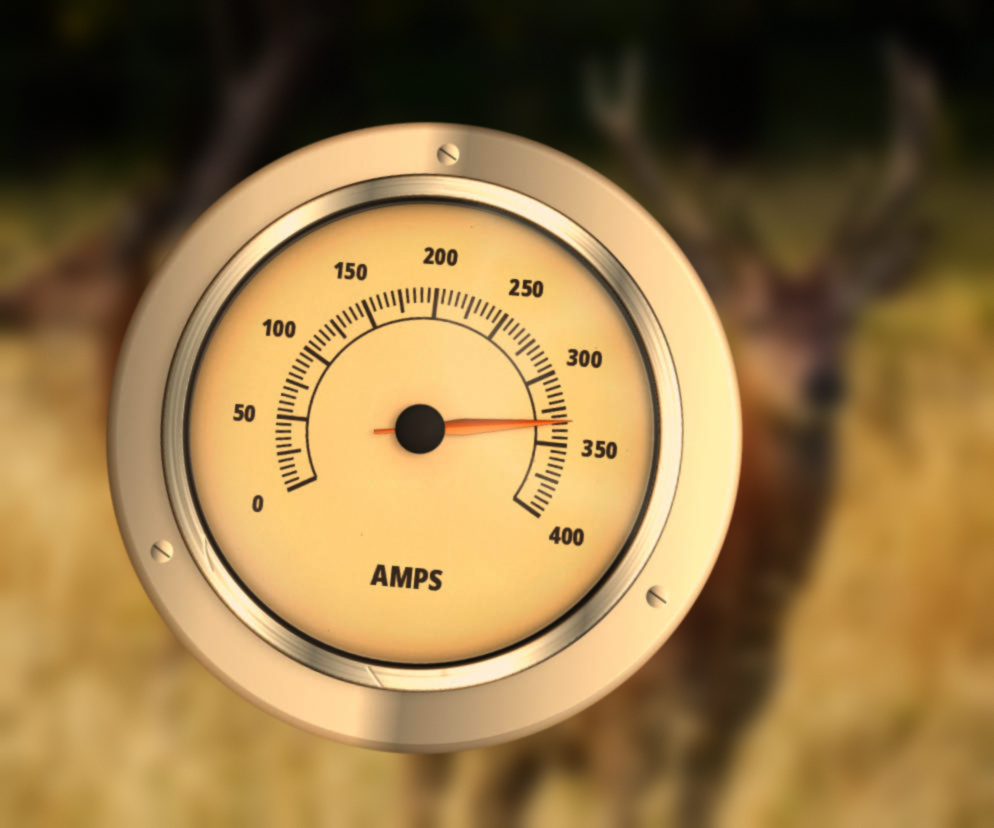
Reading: 335 A
